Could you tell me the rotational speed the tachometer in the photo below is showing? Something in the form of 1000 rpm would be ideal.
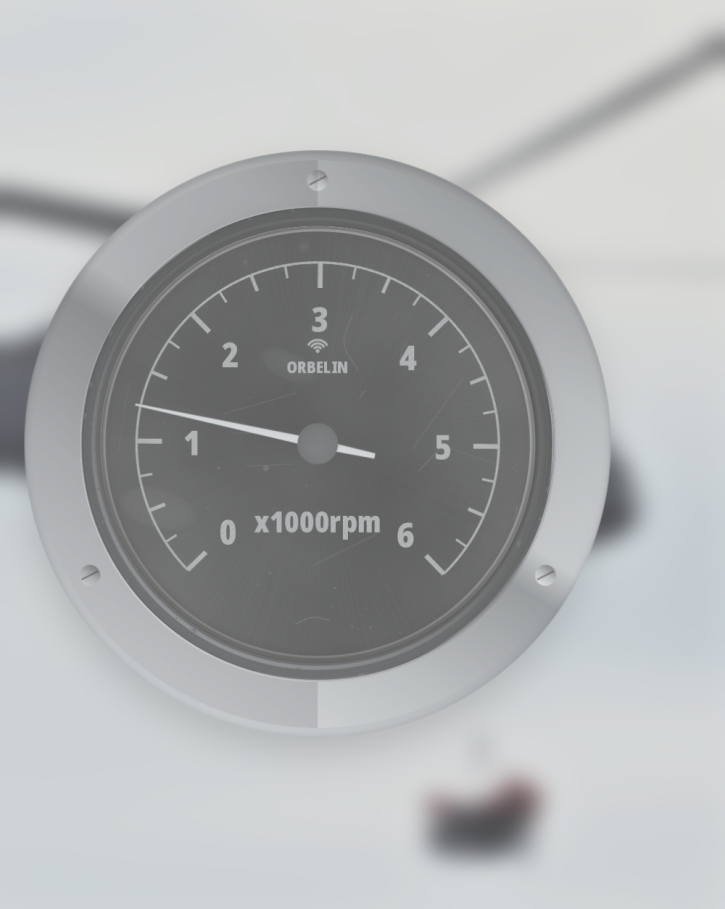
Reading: 1250 rpm
